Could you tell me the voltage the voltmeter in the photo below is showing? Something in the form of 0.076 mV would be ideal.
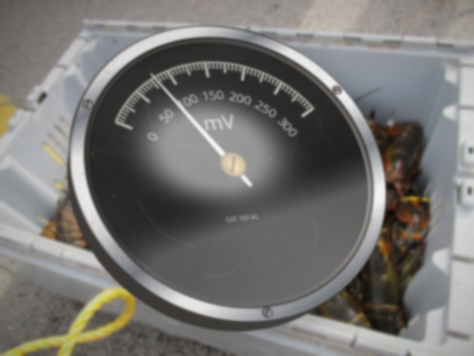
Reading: 75 mV
